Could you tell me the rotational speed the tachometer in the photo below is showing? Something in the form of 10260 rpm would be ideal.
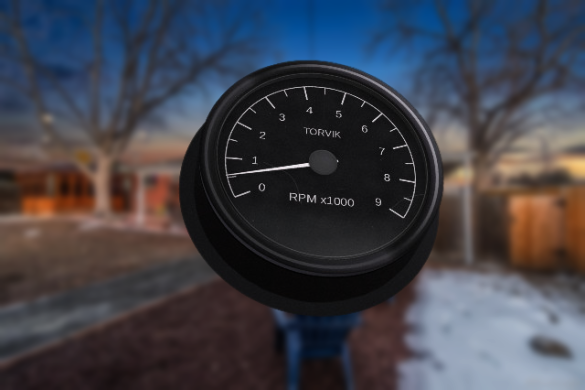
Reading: 500 rpm
